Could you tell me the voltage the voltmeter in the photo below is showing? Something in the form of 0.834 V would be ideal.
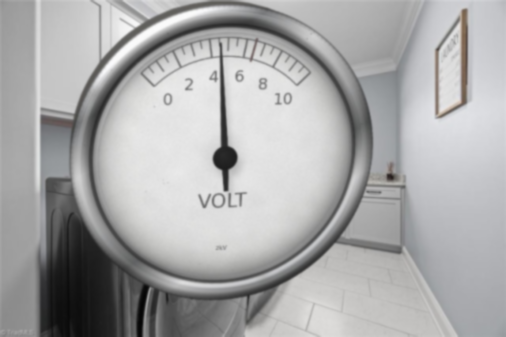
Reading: 4.5 V
